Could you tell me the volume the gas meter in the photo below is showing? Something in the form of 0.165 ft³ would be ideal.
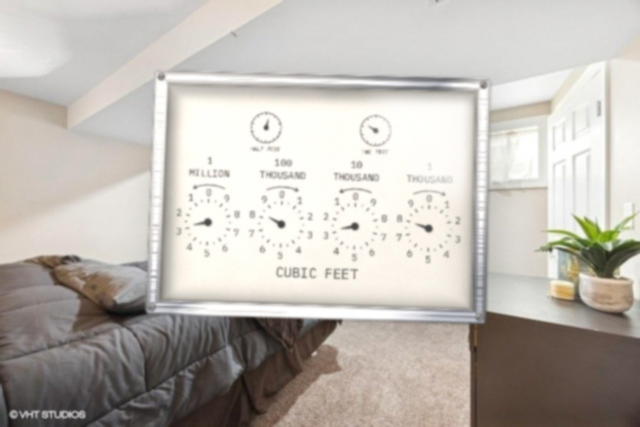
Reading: 282800 ft³
